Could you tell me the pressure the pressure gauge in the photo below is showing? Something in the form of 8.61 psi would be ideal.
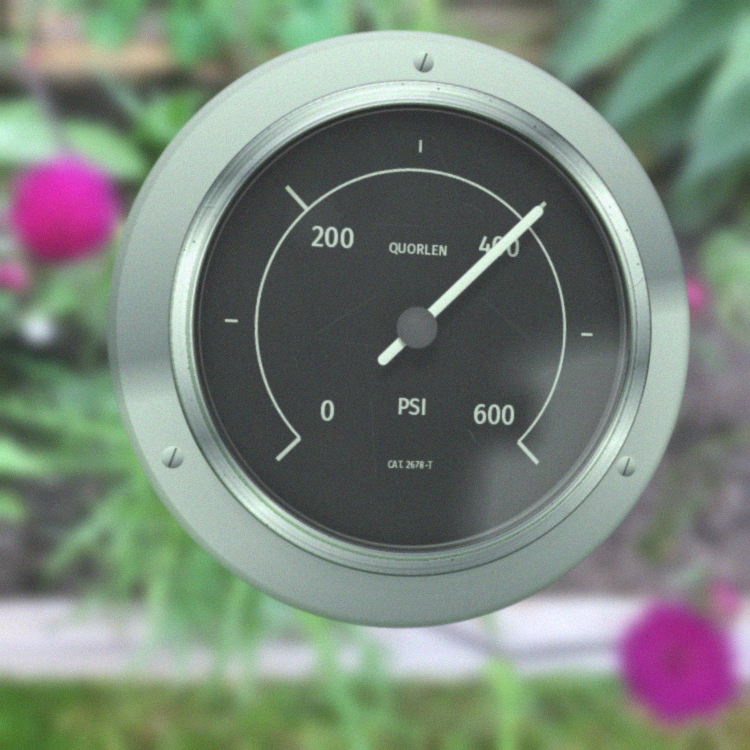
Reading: 400 psi
